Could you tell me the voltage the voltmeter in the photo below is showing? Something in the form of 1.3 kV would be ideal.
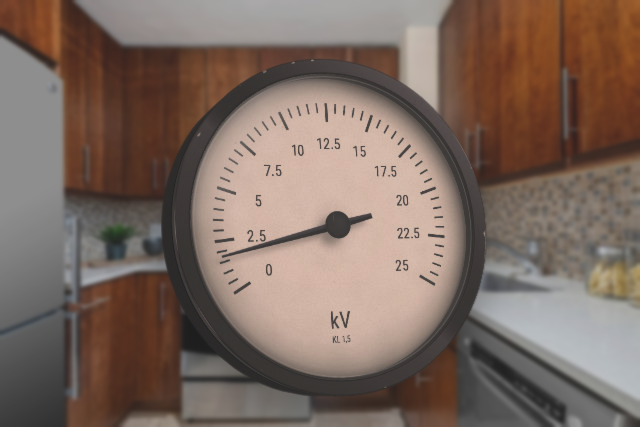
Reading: 1.75 kV
